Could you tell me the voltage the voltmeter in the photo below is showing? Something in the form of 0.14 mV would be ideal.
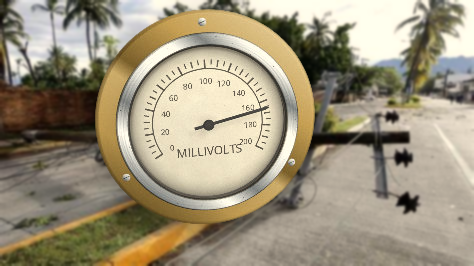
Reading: 165 mV
